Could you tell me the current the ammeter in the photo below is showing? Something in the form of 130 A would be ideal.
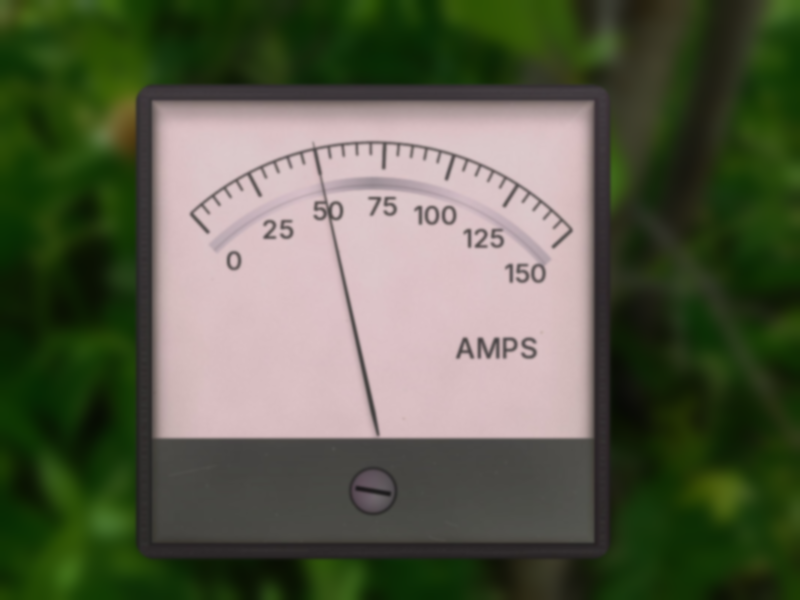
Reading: 50 A
